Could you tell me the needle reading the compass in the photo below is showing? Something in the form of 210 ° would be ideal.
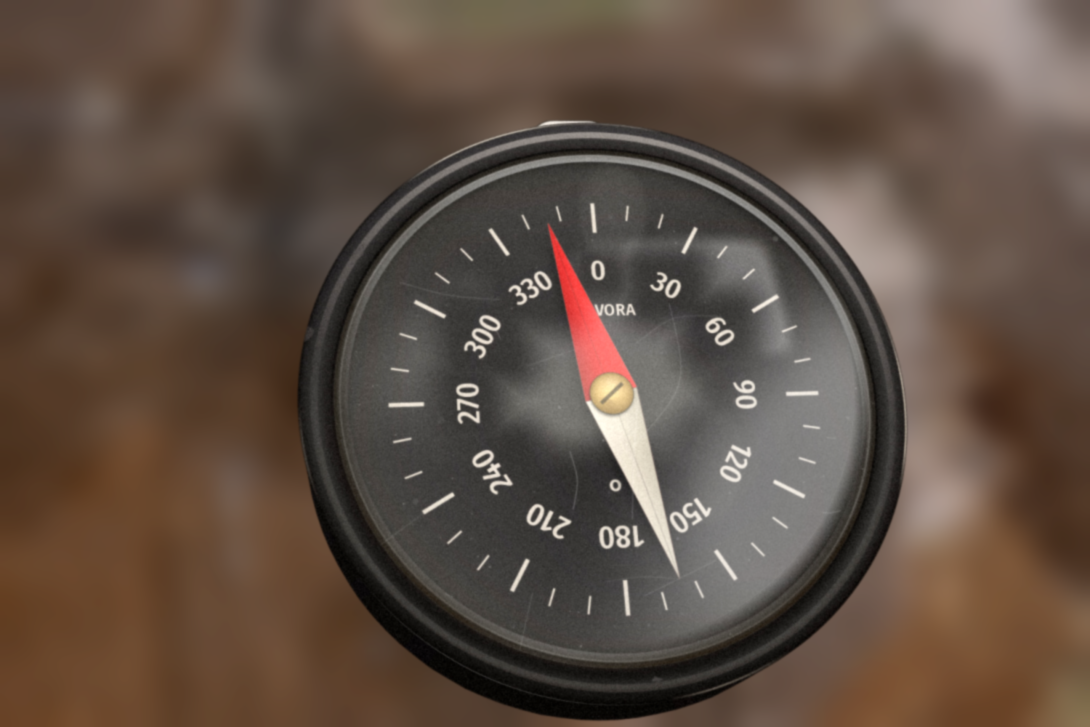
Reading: 345 °
